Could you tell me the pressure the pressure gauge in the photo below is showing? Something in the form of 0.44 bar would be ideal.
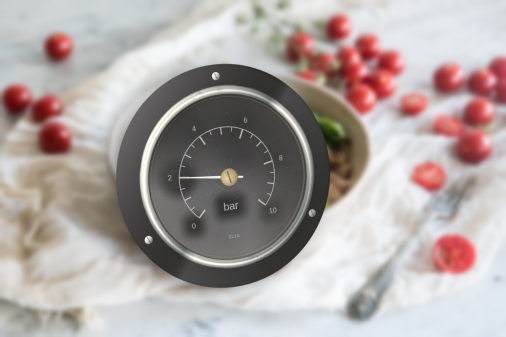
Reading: 2 bar
